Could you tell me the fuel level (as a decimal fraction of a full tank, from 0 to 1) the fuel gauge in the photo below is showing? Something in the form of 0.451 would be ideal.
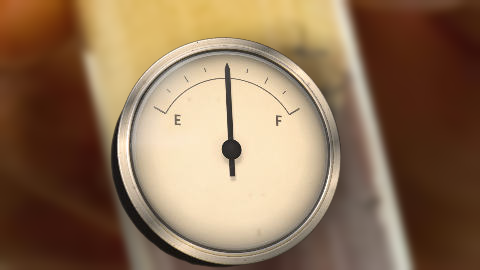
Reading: 0.5
